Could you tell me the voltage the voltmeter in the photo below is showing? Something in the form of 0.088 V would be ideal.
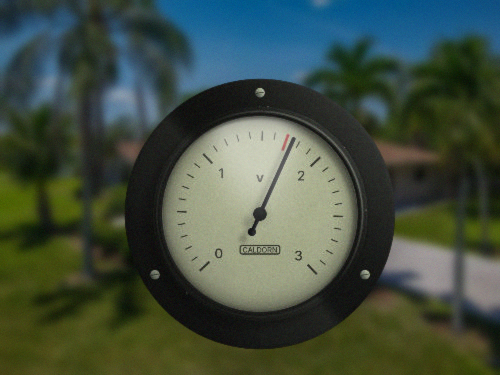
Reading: 1.75 V
